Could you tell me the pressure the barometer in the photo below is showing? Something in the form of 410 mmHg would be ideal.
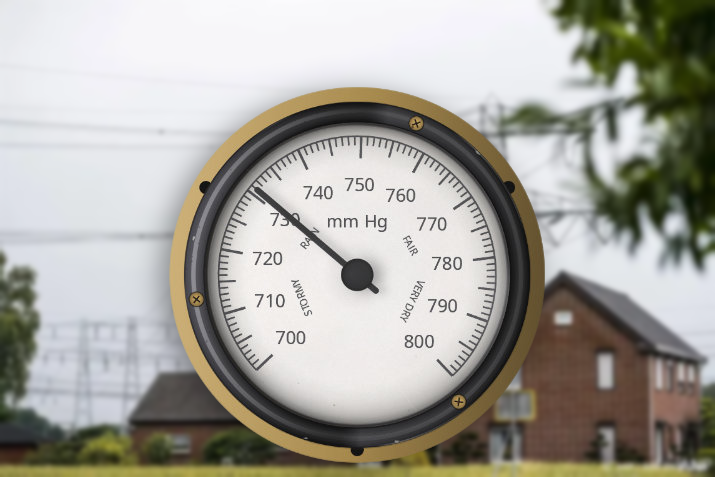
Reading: 731 mmHg
